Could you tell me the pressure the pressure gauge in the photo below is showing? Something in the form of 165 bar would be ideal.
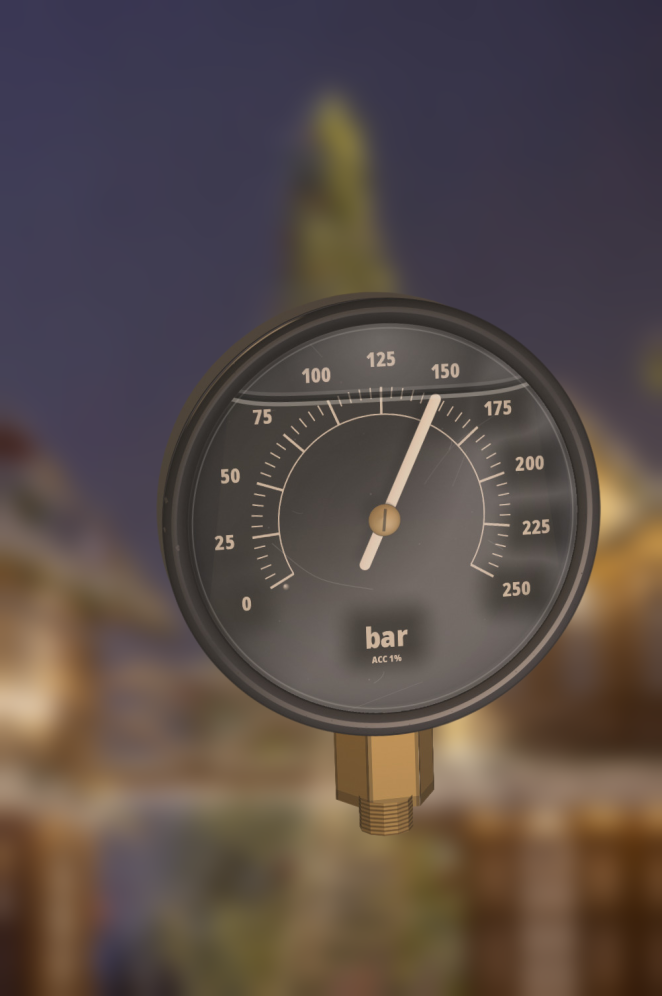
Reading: 150 bar
